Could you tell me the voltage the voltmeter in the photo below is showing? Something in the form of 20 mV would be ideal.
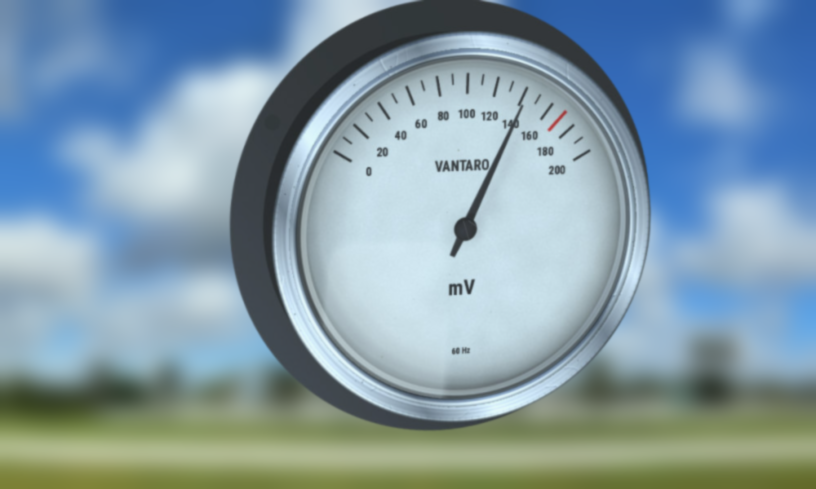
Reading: 140 mV
